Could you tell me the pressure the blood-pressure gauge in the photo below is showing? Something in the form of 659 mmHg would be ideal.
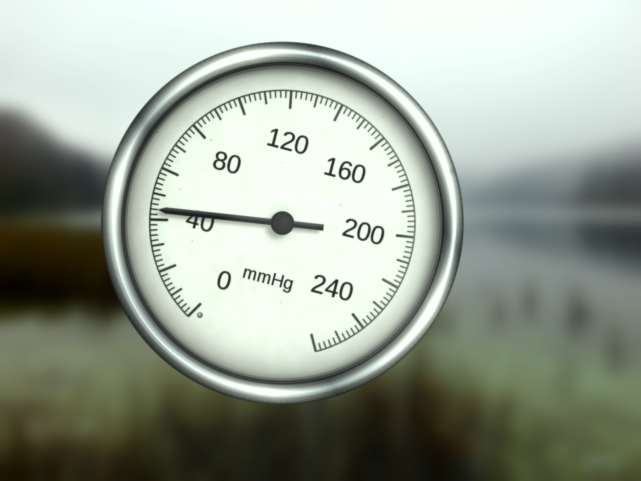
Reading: 44 mmHg
